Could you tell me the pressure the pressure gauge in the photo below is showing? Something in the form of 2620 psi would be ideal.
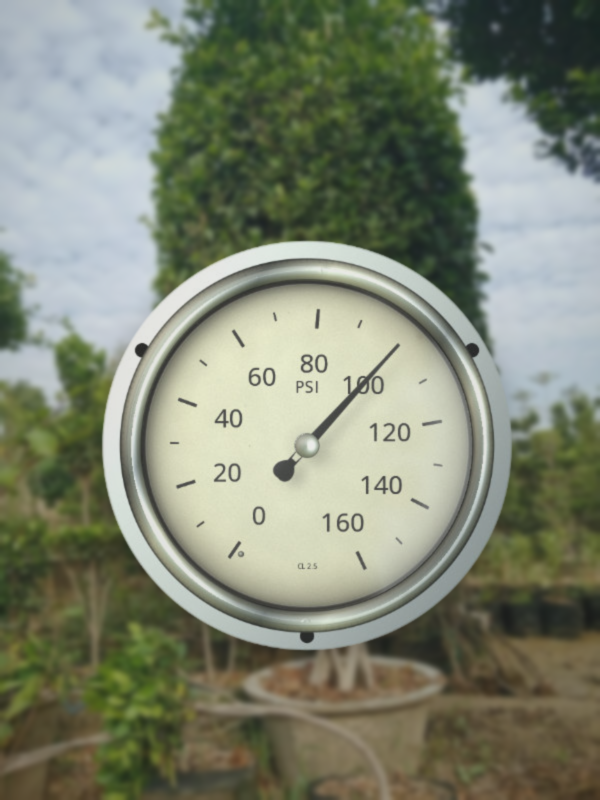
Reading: 100 psi
